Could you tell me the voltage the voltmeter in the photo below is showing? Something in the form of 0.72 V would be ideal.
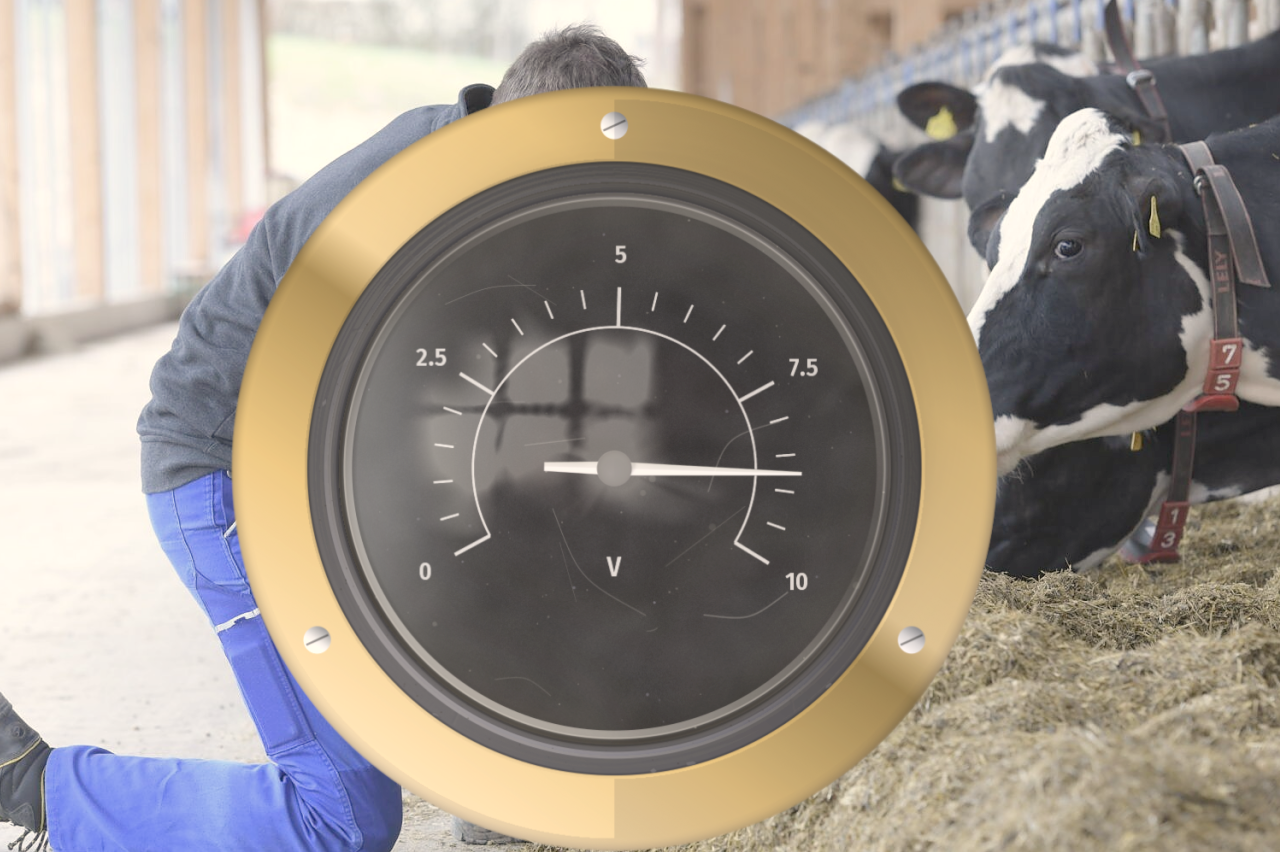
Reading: 8.75 V
